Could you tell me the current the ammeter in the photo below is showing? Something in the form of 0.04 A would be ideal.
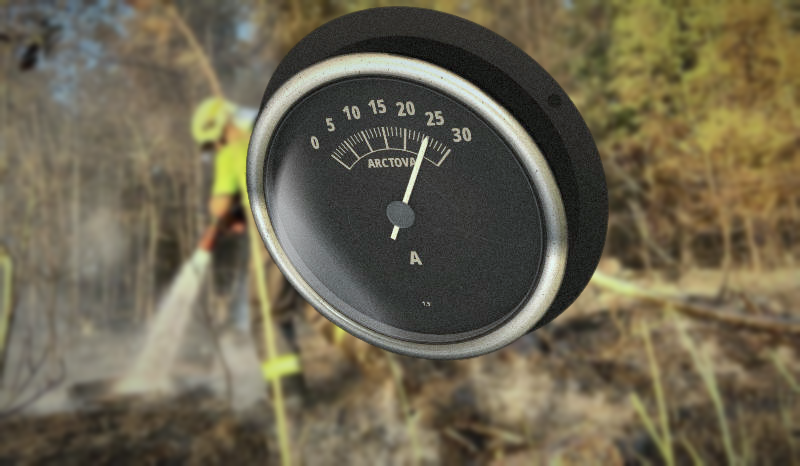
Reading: 25 A
